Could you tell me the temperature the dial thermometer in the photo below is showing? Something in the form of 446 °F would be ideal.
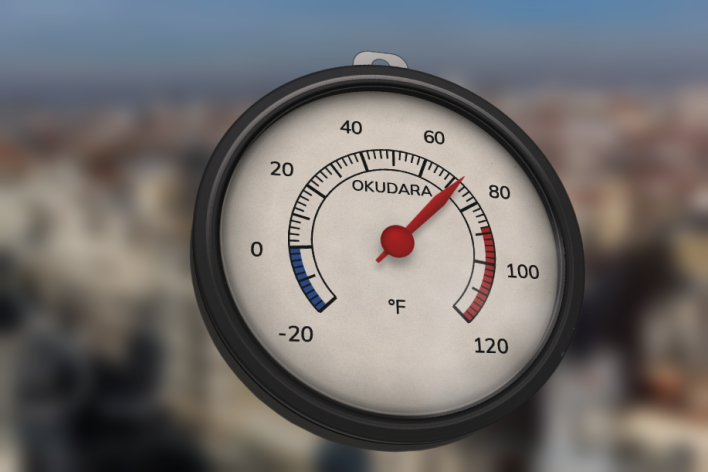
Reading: 72 °F
